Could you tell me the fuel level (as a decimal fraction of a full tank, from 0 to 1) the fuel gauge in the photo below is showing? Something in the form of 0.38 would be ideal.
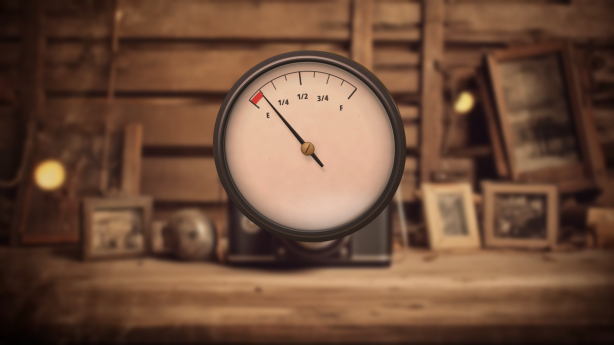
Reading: 0.125
